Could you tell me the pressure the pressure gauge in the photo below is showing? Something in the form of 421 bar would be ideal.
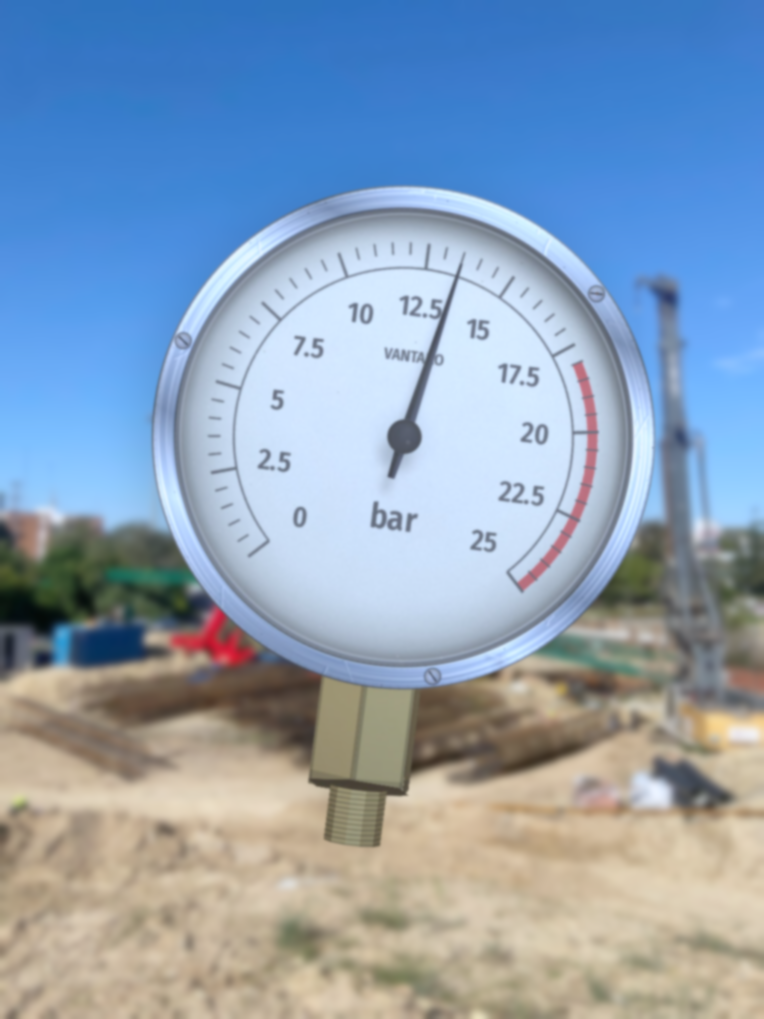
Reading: 13.5 bar
